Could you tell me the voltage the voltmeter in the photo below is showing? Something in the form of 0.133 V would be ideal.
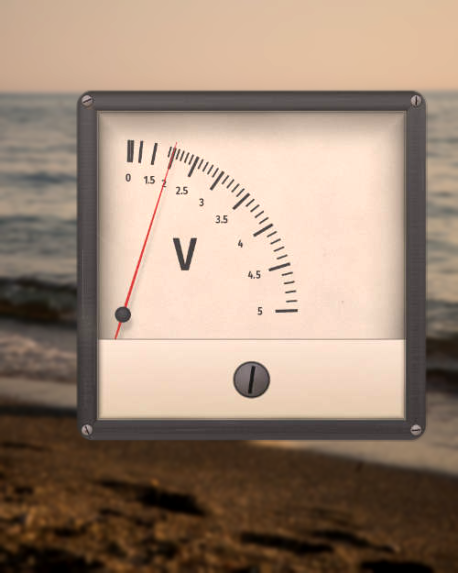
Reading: 2 V
